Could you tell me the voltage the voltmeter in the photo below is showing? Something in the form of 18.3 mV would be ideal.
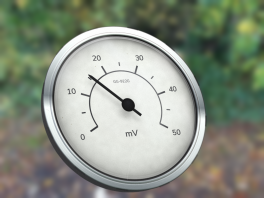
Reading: 15 mV
